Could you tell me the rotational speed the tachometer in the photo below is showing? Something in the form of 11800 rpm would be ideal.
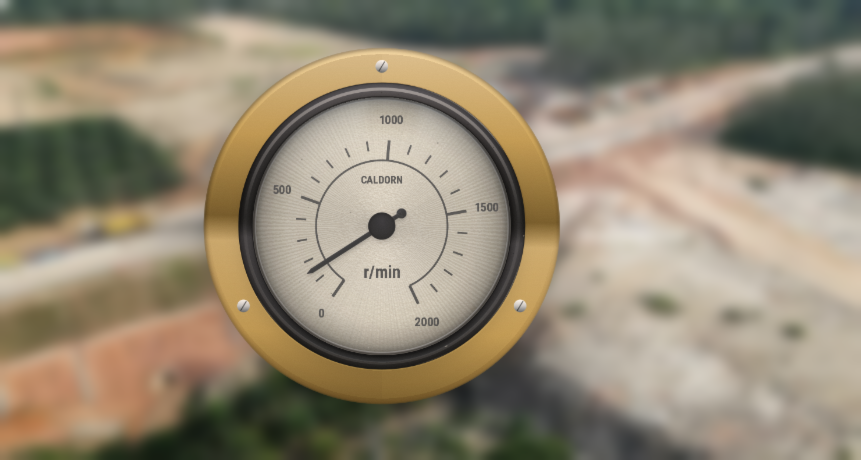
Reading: 150 rpm
